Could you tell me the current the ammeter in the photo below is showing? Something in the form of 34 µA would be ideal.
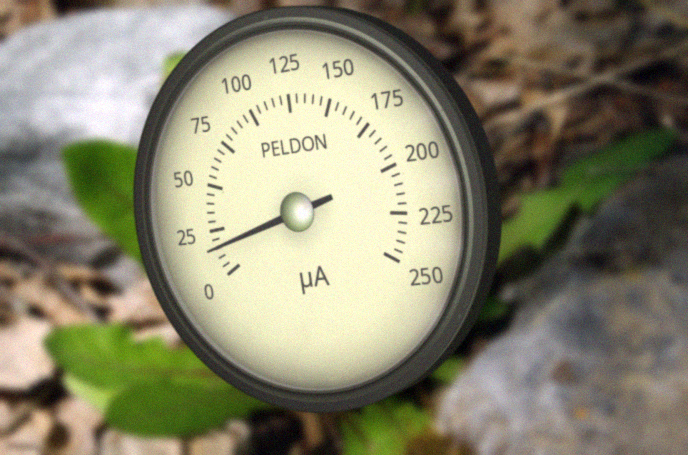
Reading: 15 µA
